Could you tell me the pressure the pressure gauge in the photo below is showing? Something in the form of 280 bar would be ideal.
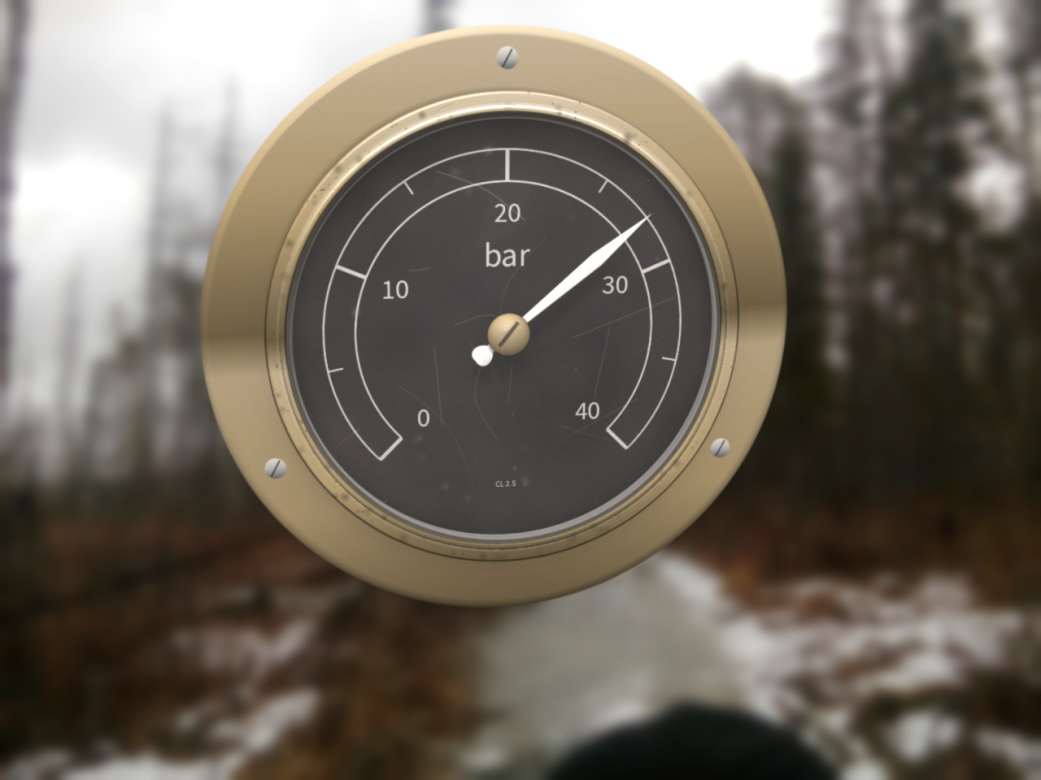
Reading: 27.5 bar
